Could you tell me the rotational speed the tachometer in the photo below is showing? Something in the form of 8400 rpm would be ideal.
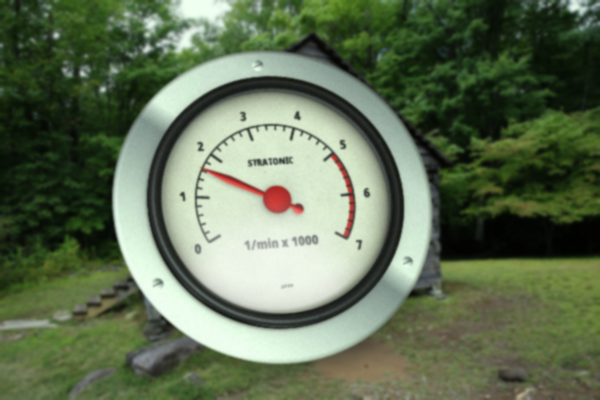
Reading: 1600 rpm
